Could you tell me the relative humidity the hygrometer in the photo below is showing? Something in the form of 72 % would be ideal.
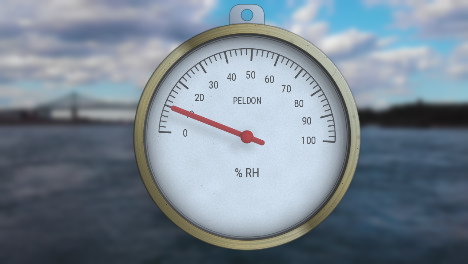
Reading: 10 %
